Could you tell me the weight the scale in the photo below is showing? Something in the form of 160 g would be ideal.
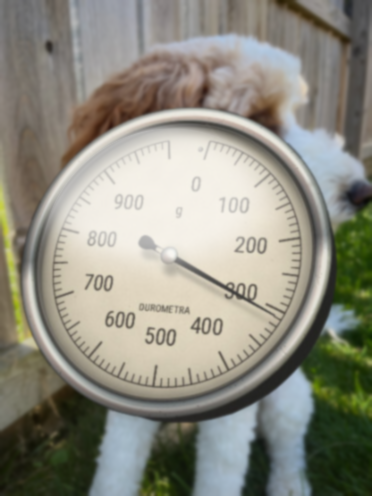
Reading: 310 g
